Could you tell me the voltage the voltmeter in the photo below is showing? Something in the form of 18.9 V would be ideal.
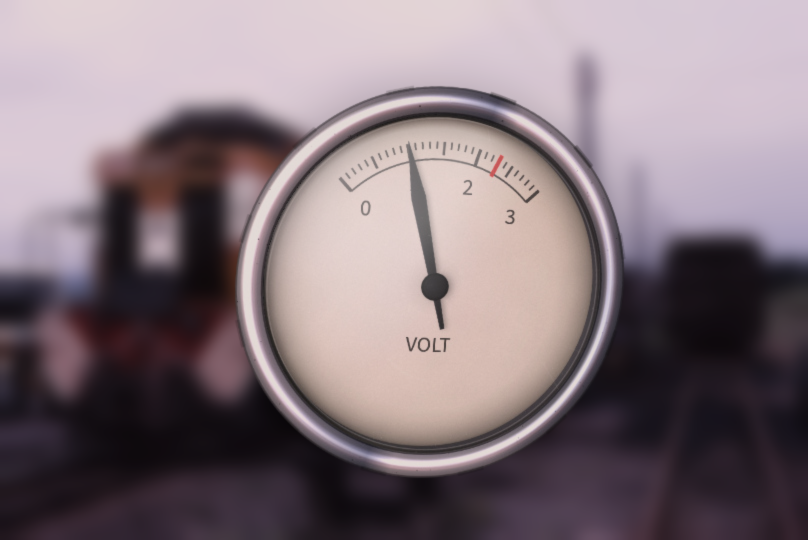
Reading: 1 V
